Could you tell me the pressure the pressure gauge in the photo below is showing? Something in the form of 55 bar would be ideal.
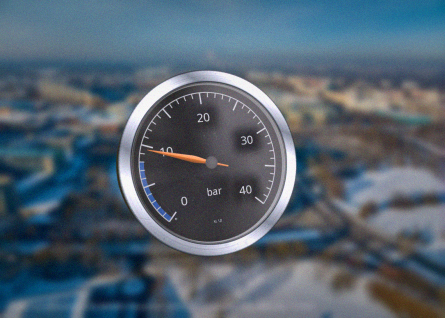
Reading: 9.5 bar
